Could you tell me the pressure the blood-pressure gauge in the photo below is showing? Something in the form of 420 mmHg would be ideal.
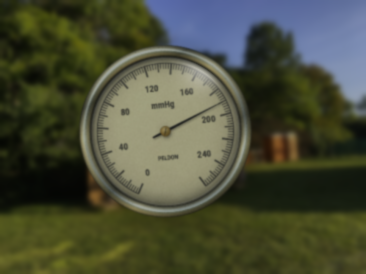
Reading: 190 mmHg
